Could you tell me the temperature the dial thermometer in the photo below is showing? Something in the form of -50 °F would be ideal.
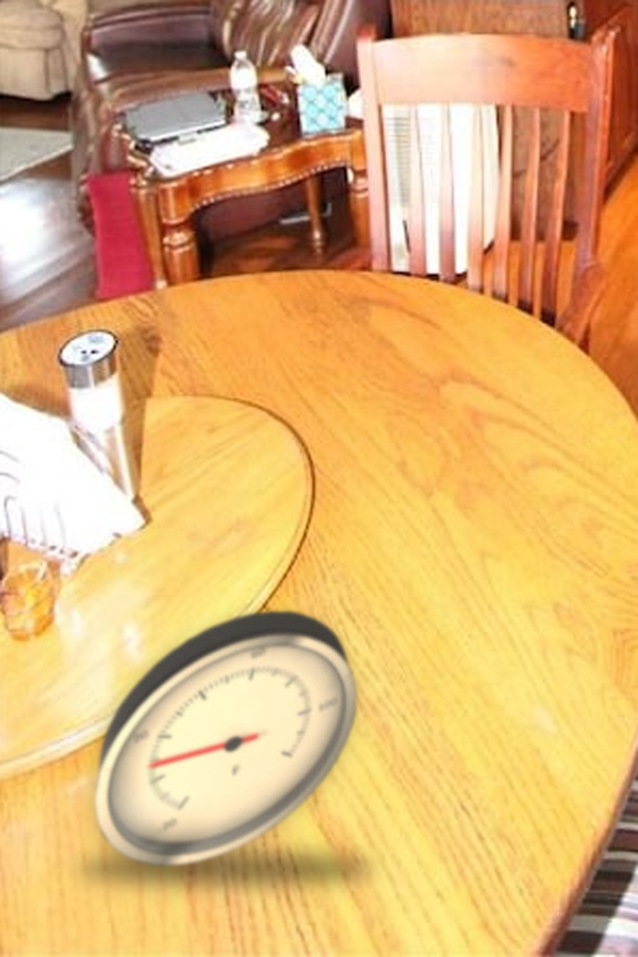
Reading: 10 °F
